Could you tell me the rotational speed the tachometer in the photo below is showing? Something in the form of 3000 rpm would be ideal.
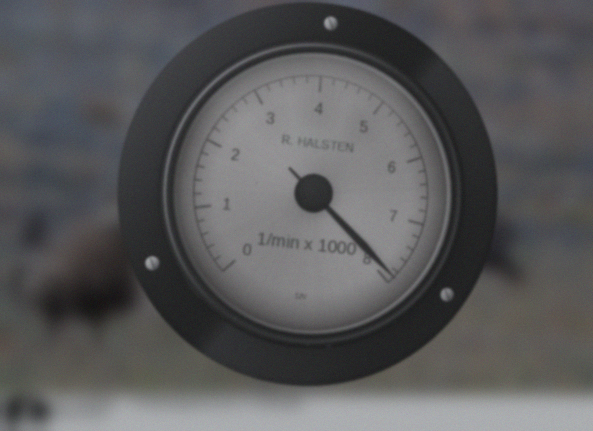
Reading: 7900 rpm
